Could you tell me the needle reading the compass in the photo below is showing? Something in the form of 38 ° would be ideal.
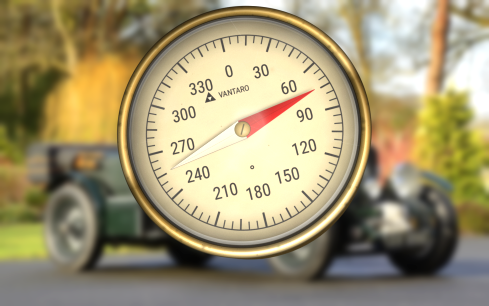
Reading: 75 °
